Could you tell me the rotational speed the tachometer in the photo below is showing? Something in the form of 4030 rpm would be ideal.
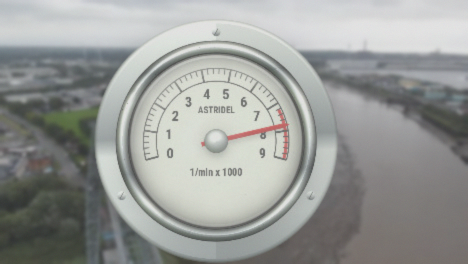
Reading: 7800 rpm
